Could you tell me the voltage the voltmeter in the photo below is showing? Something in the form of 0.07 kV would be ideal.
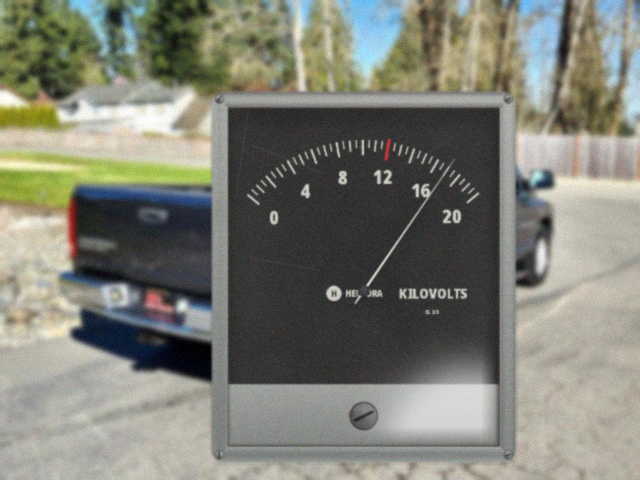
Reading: 17 kV
